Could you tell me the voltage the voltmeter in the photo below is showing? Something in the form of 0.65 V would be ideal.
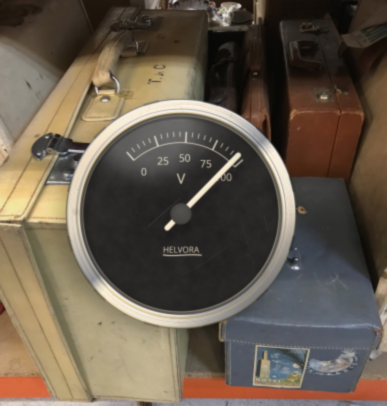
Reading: 95 V
